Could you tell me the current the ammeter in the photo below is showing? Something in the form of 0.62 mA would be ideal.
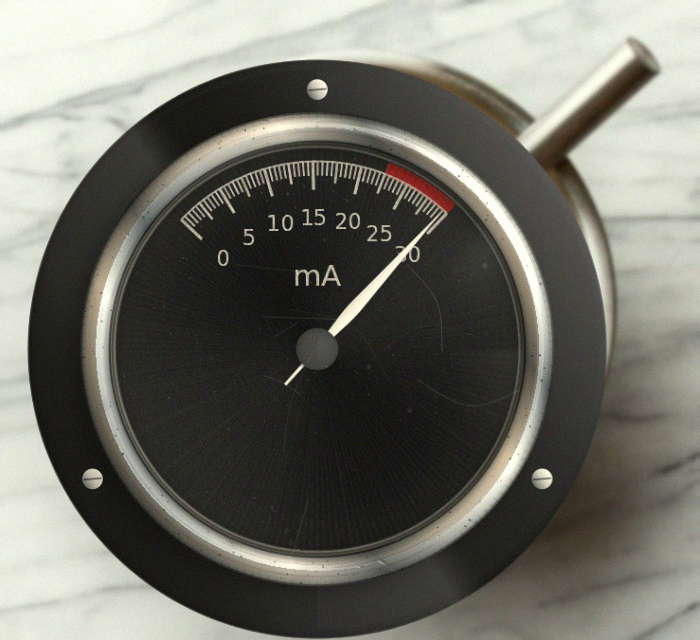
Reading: 29.5 mA
